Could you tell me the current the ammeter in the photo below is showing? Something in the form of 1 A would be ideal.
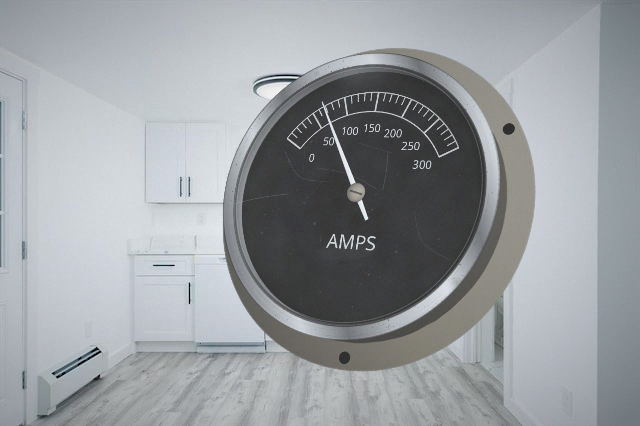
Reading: 70 A
